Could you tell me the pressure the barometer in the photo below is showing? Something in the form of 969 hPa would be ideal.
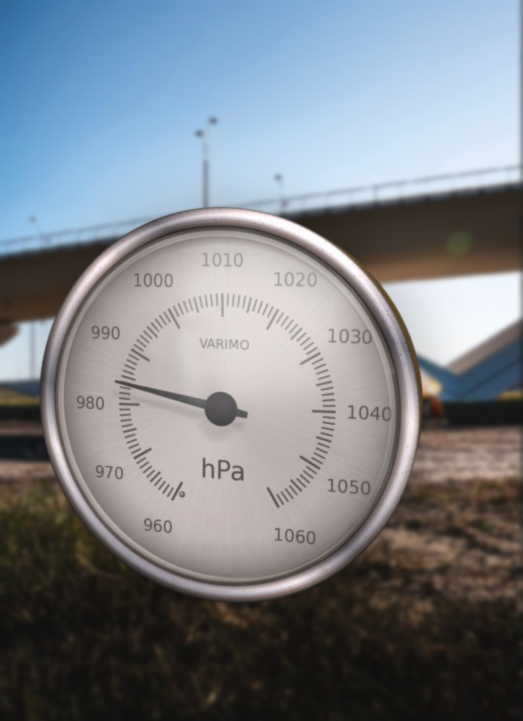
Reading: 984 hPa
